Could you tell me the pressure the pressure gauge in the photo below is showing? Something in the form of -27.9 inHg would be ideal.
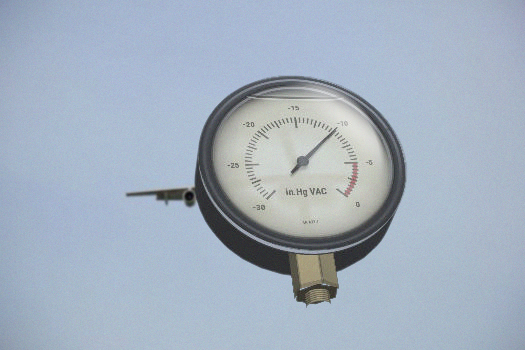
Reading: -10 inHg
